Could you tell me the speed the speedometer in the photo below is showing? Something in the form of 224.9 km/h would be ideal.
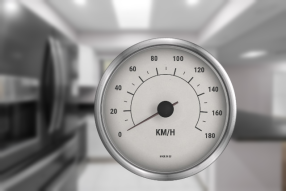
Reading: 0 km/h
